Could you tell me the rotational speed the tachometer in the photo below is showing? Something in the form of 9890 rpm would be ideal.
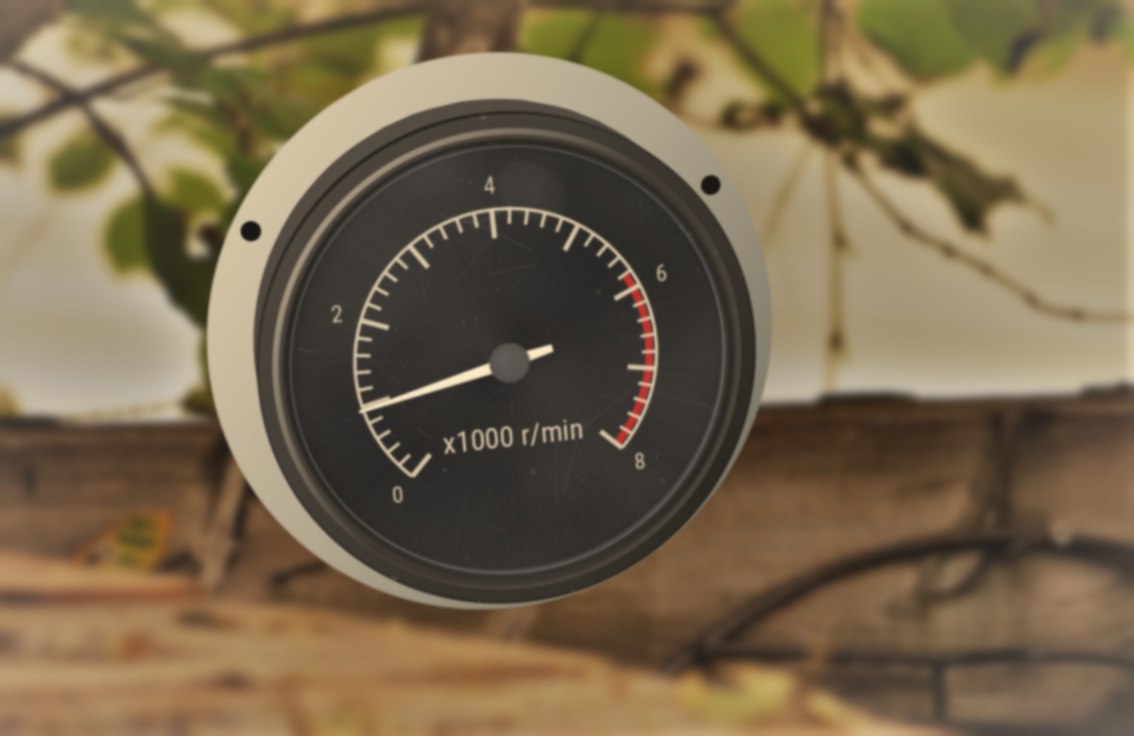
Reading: 1000 rpm
